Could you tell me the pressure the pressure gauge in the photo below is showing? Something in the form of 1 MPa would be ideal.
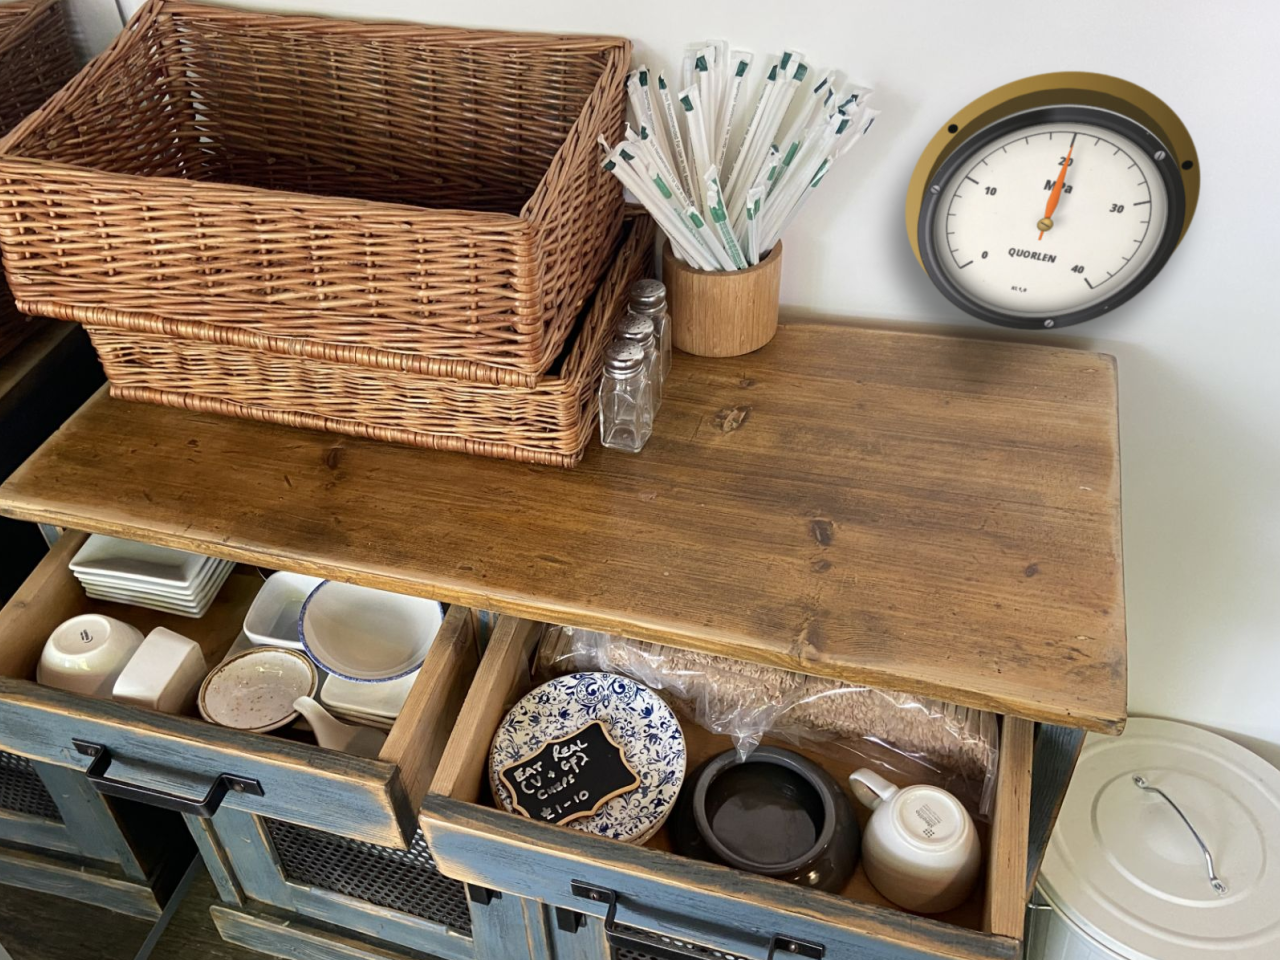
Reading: 20 MPa
